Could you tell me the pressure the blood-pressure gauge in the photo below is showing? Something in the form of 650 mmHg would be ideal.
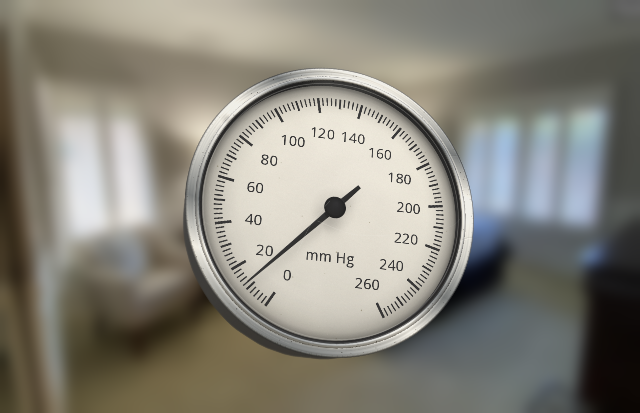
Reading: 12 mmHg
